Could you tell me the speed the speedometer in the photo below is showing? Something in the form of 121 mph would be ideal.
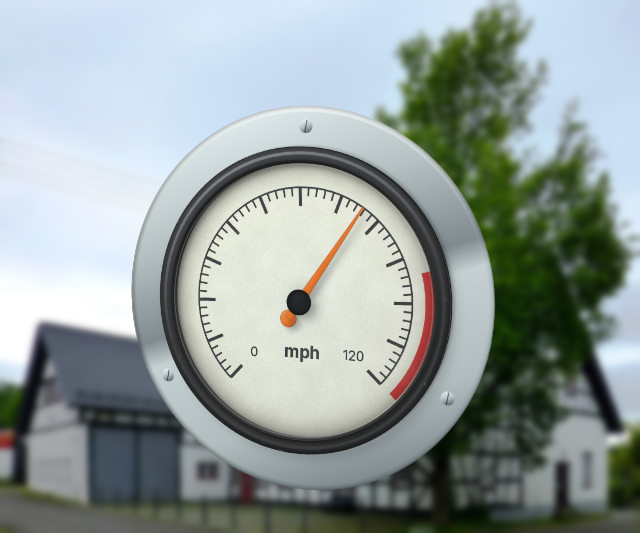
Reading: 76 mph
